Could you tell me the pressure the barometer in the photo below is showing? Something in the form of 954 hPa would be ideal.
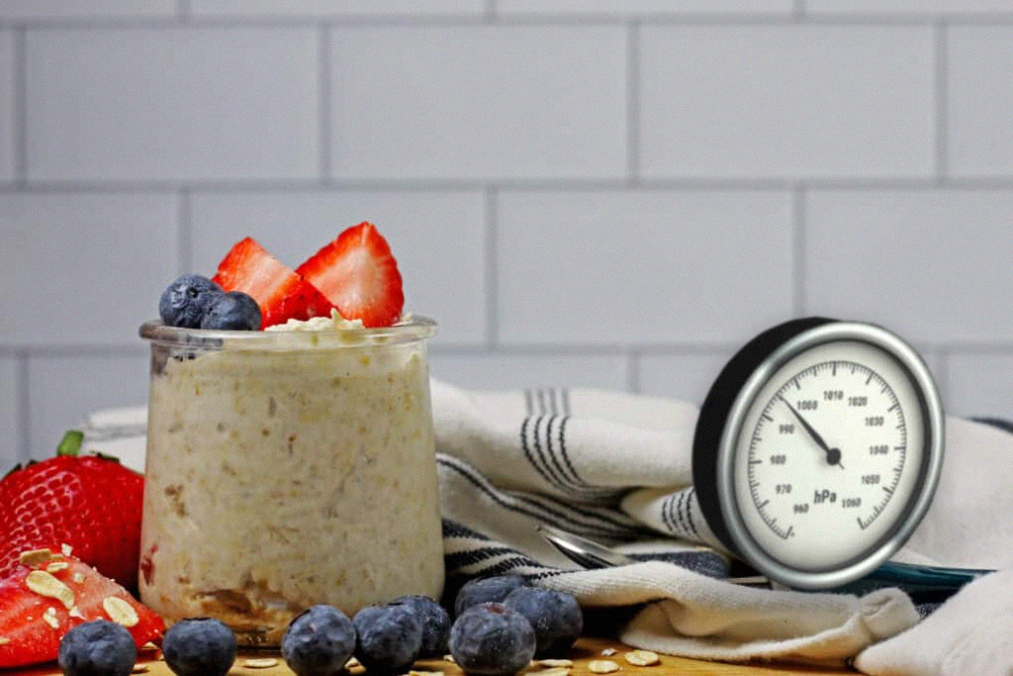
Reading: 995 hPa
